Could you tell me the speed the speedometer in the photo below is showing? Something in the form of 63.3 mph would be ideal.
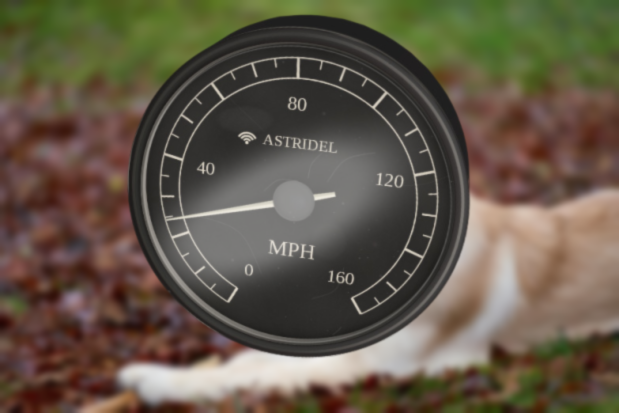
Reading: 25 mph
